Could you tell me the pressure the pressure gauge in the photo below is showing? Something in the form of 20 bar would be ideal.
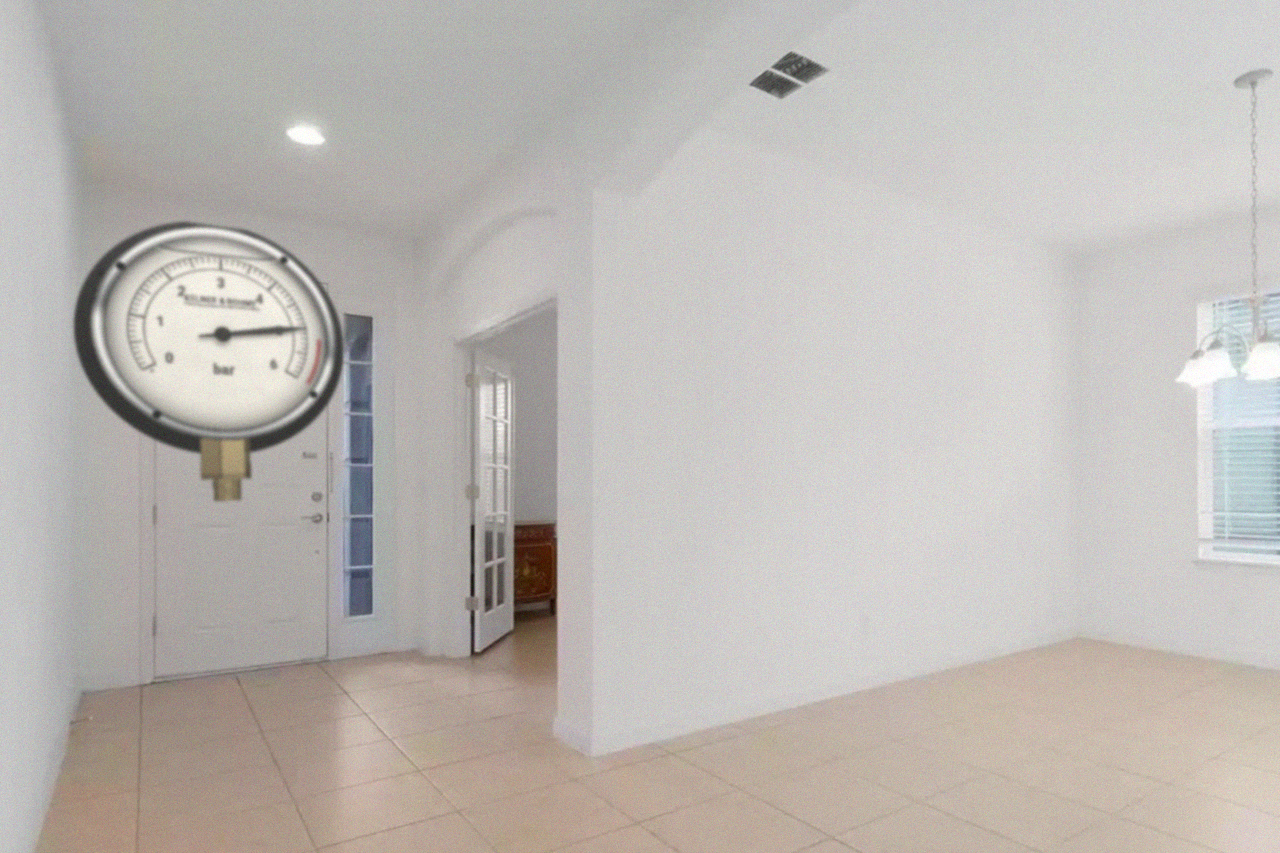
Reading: 5 bar
